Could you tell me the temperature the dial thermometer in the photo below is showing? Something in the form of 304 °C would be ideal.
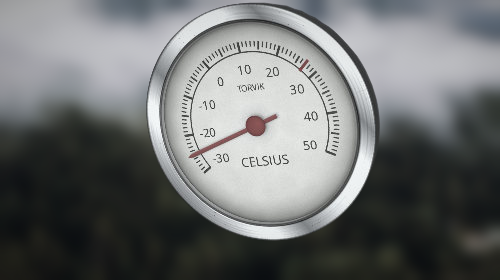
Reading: -25 °C
